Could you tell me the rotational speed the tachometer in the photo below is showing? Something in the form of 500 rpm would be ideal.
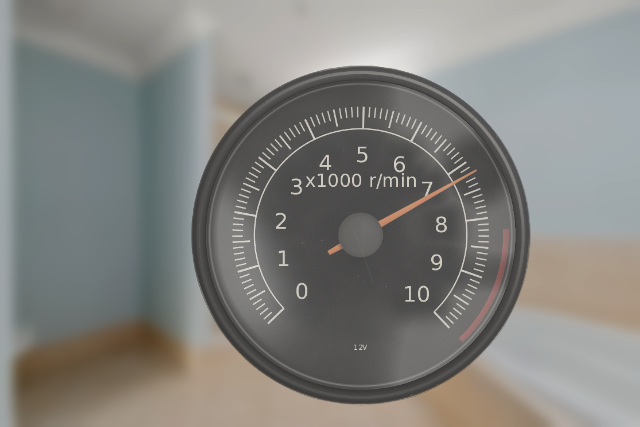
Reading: 7200 rpm
